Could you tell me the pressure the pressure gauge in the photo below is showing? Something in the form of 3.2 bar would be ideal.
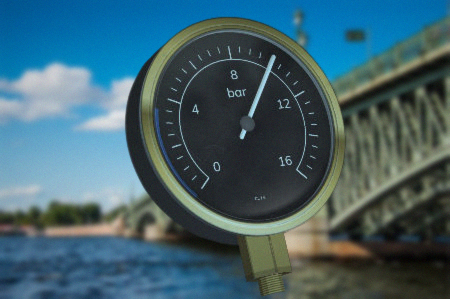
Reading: 10 bar
